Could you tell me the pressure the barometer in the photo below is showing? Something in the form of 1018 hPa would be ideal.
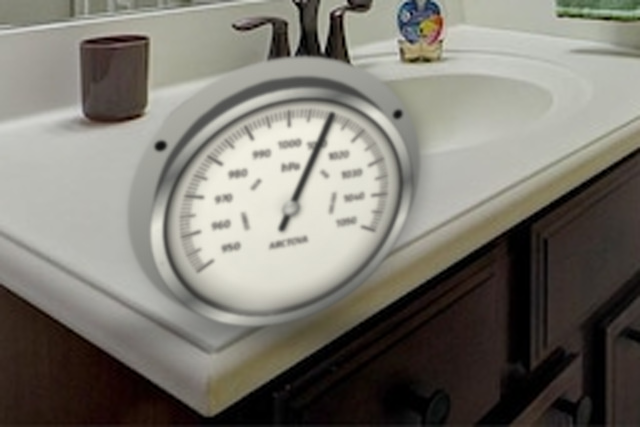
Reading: 1010 hPa
